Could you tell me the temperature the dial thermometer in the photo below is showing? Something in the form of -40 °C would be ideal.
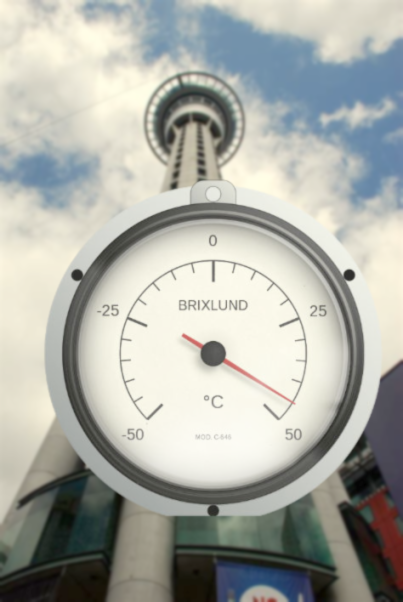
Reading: 45 °C
